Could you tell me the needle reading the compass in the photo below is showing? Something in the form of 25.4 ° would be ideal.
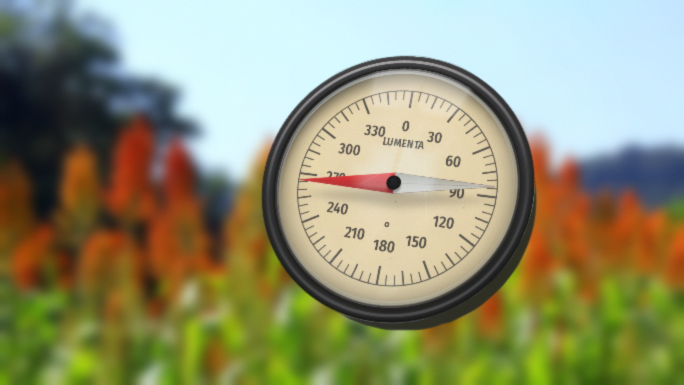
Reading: 265 °
